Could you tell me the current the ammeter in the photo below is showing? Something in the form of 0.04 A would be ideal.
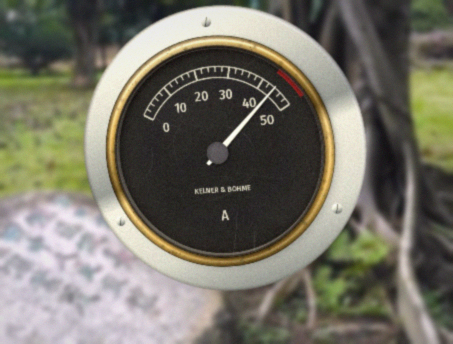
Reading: 44 A
